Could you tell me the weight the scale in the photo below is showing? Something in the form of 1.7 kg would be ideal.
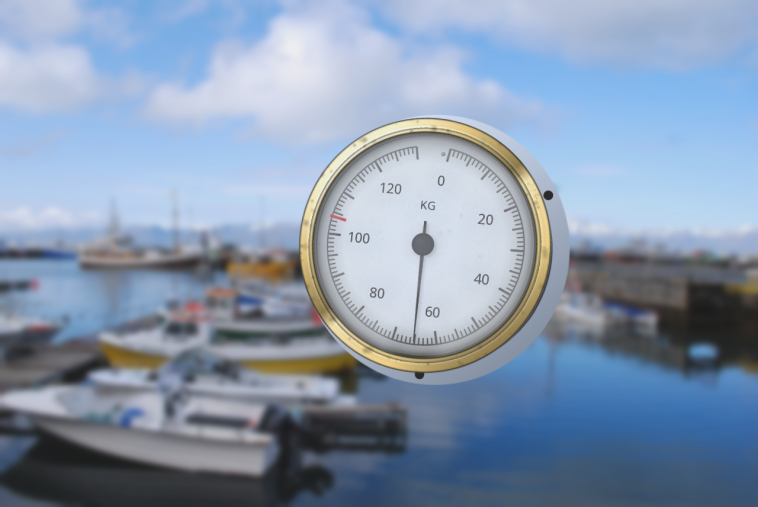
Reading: 65 kg
